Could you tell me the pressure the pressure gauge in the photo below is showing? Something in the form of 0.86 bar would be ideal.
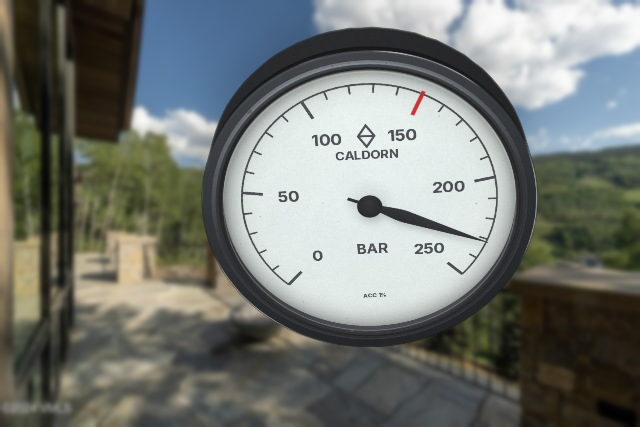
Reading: 230 bar
